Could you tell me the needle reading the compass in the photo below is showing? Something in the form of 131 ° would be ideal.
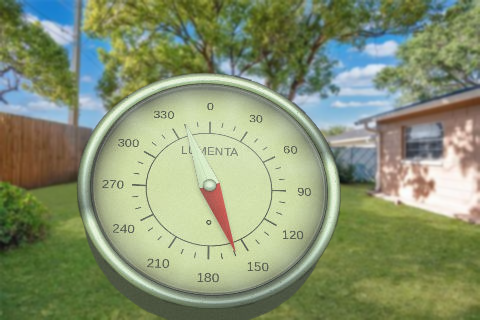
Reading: 160 °
